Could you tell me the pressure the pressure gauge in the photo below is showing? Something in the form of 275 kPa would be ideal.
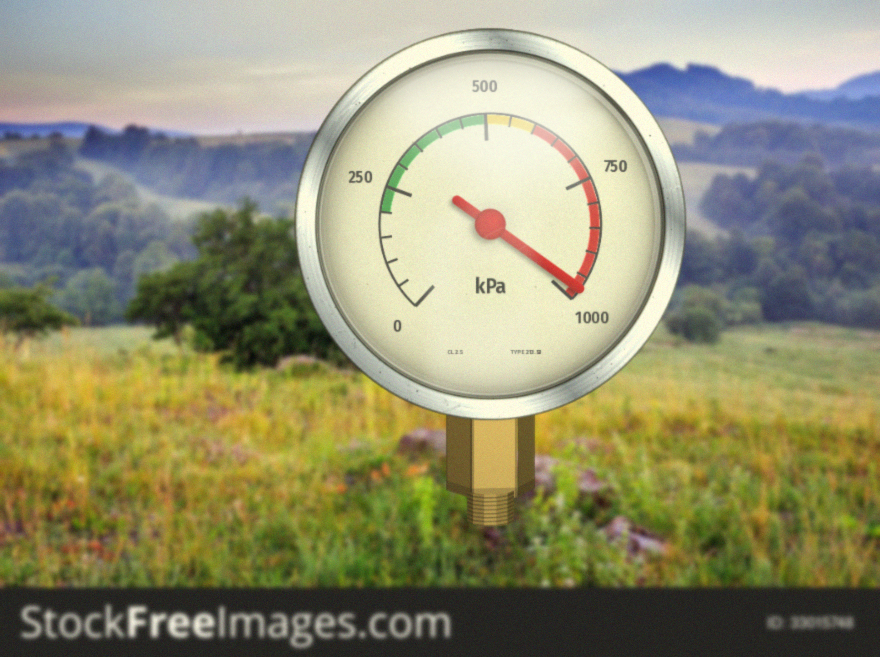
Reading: 975 kPa
